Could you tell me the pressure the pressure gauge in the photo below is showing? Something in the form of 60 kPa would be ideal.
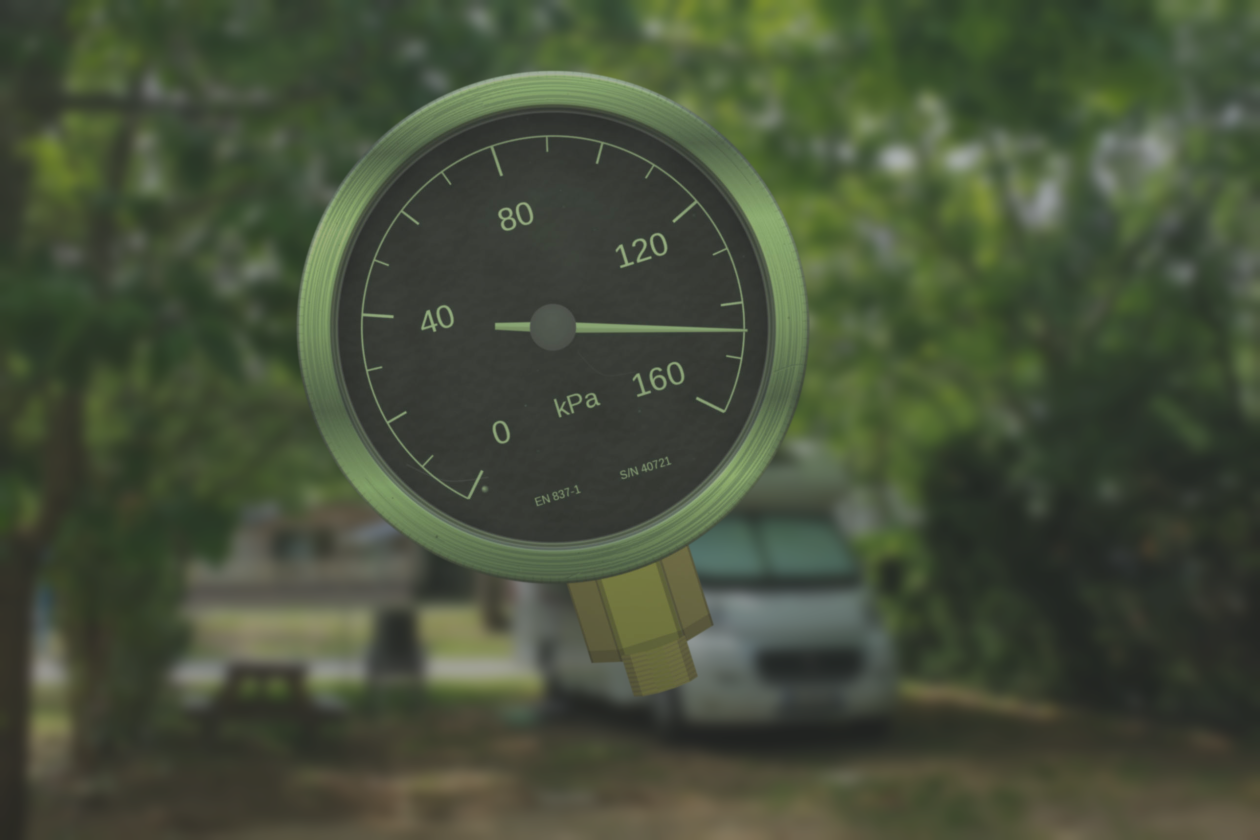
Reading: 145 kPa
